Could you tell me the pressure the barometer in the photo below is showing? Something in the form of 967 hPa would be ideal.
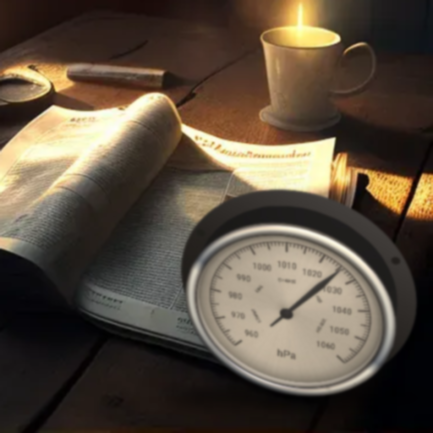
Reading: 1025 hPa
